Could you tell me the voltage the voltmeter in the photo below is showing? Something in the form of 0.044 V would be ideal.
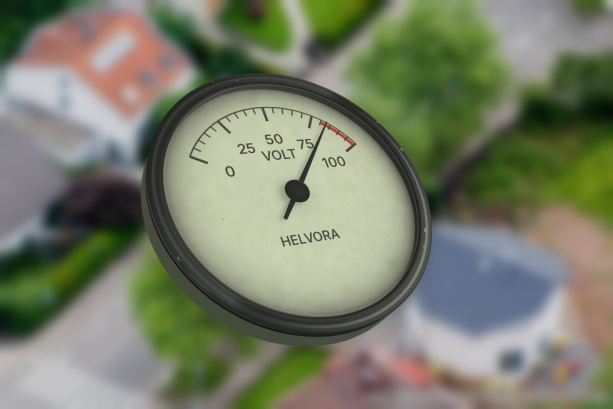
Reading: 82.5 V
